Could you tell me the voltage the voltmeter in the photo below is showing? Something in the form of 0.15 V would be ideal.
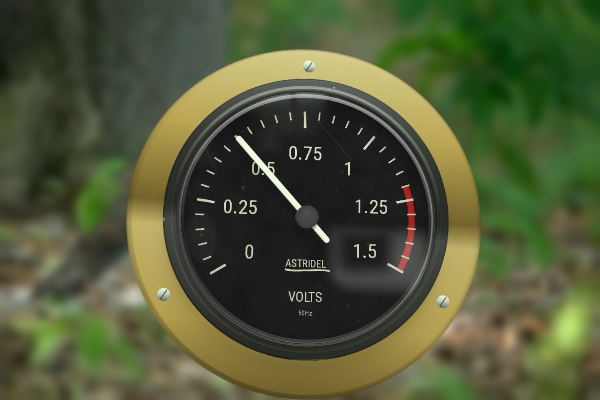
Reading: 0.5 V
